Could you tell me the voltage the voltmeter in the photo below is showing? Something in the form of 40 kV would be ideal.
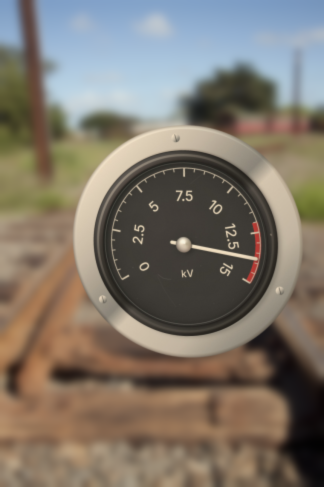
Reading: 13.75 kV
